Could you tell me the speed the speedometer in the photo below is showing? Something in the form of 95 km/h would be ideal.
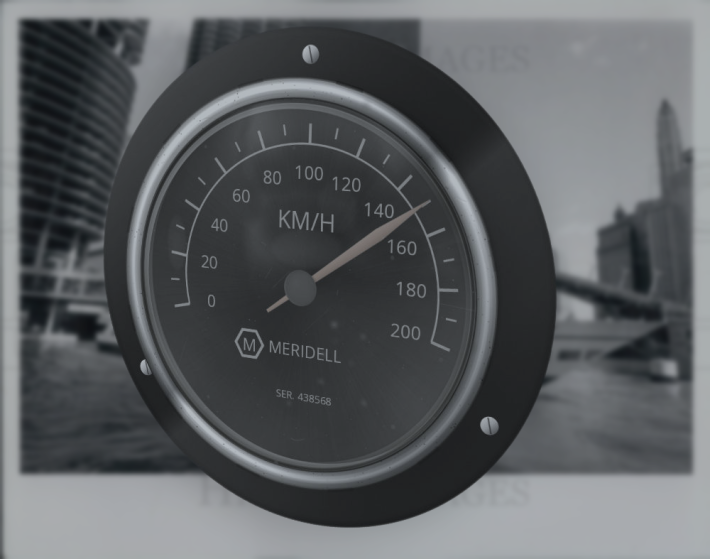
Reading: 150 km/h
